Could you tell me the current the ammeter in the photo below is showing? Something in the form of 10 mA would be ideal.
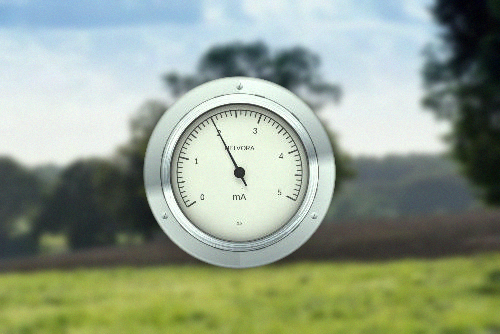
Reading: 2 mA
